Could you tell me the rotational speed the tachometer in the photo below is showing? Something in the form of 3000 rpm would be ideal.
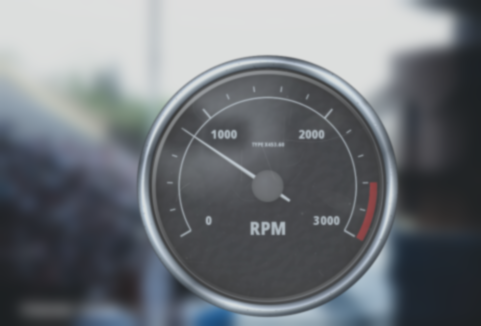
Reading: 800 rpm
